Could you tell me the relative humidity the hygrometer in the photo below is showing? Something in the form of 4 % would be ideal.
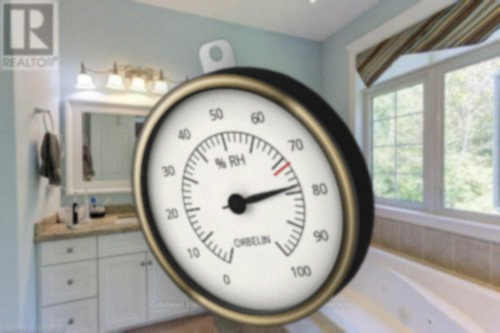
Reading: 78 %
